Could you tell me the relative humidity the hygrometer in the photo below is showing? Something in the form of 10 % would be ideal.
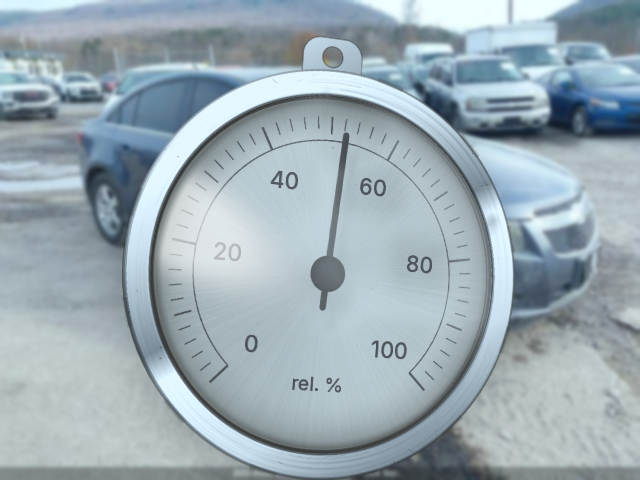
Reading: 52 %
